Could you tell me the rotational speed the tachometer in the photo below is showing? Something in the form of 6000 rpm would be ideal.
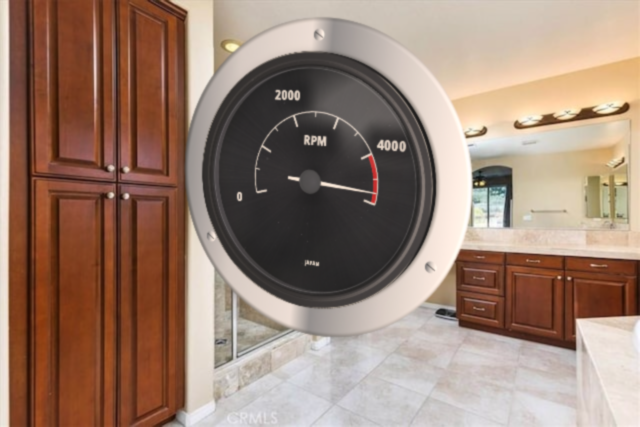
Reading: 4750 rpm
